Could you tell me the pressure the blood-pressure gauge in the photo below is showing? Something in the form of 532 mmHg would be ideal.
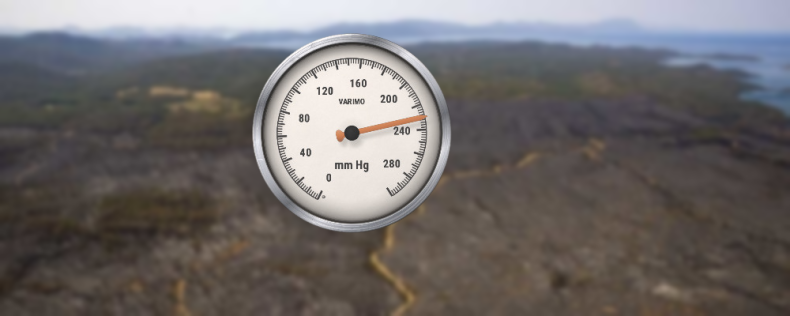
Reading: 230 mmHg
